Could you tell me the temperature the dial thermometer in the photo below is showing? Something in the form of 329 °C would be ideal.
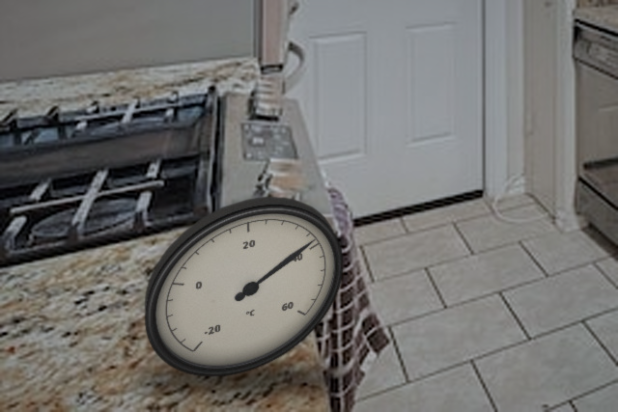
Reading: 38 °C
